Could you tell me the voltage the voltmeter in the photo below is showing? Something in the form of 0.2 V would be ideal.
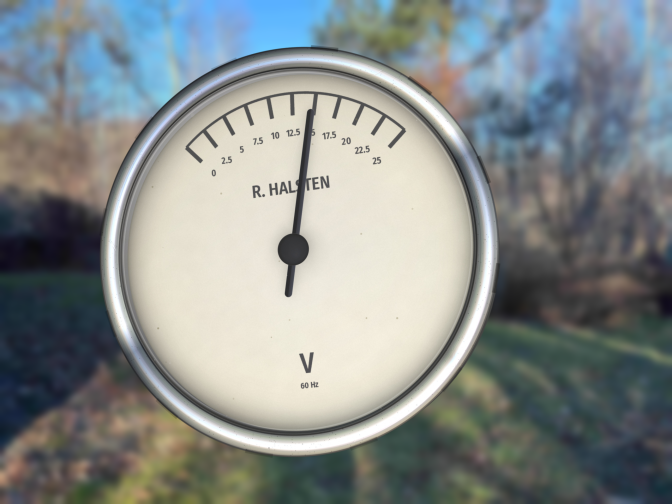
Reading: 15 V
